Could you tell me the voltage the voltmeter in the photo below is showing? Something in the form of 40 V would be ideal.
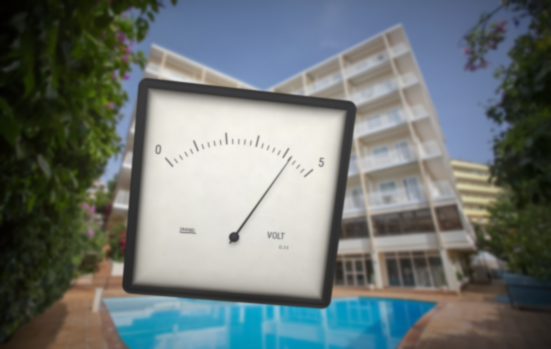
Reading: 4.2 V
